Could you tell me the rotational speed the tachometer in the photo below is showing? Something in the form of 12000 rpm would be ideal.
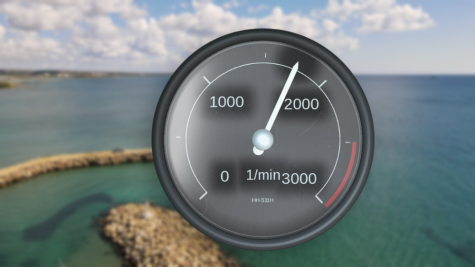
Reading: 1750 rpm
